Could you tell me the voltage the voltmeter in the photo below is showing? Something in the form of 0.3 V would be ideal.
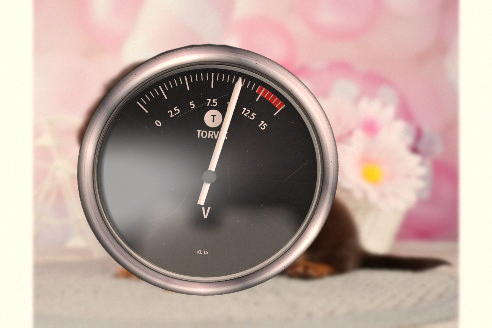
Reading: 10 V
